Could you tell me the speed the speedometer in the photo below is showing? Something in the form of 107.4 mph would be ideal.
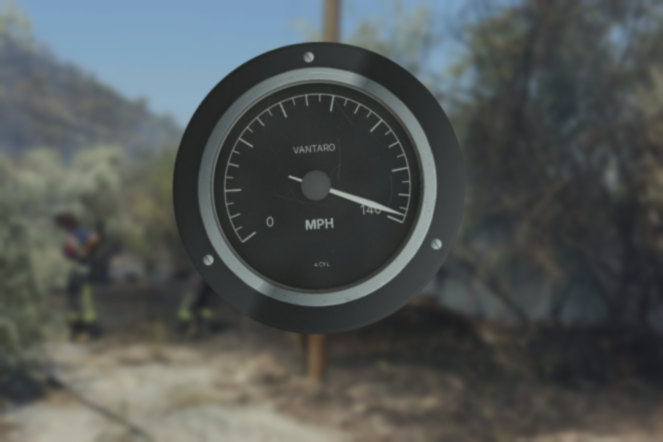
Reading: 137.5 mph
